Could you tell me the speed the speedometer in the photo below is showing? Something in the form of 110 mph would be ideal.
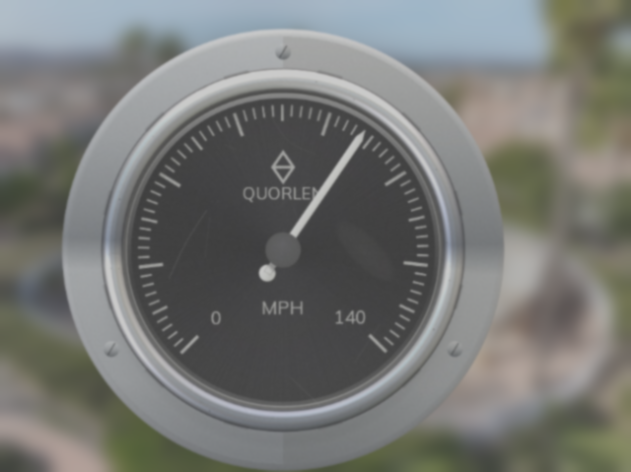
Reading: 88 mph
